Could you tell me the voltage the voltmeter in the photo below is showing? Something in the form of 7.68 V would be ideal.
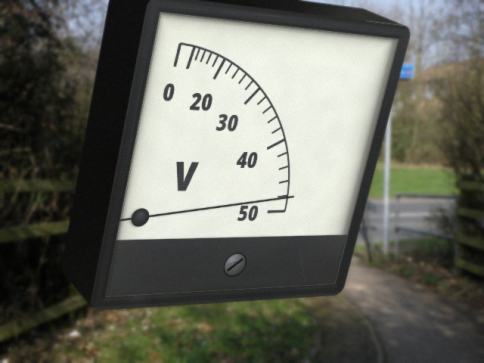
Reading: 48 V
